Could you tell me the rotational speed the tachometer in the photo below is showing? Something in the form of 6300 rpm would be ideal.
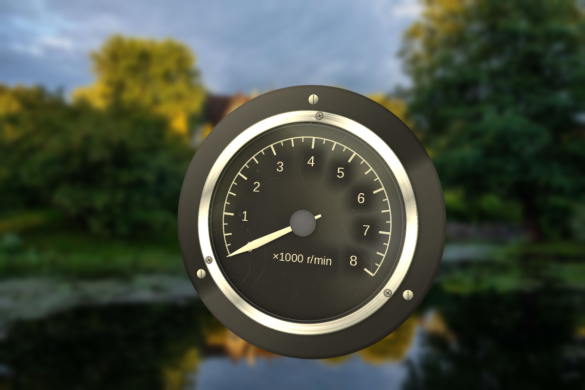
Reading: 0 rpm
